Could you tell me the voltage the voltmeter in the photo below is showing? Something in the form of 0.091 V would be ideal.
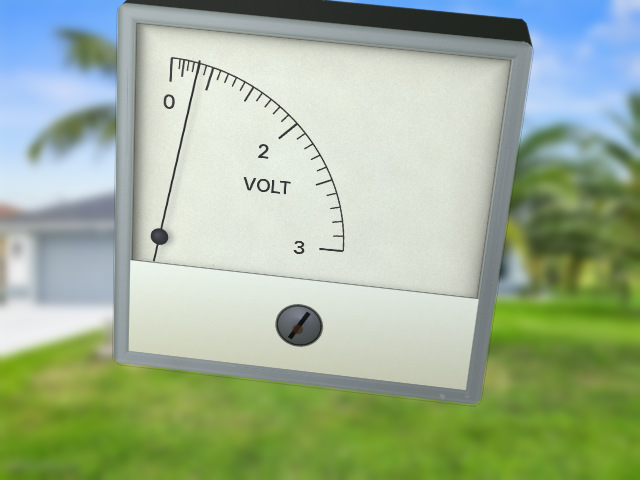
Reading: 0.8 V
